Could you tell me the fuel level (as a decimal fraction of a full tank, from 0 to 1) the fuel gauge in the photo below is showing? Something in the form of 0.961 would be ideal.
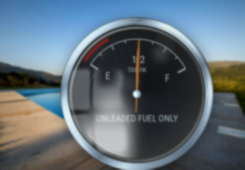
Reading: 0.5
